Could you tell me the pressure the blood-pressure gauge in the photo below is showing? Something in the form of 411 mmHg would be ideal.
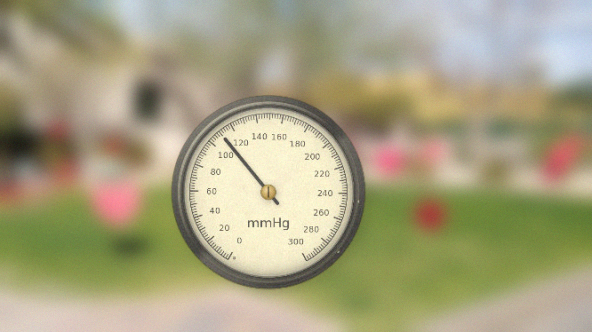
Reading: 110 mmHg
